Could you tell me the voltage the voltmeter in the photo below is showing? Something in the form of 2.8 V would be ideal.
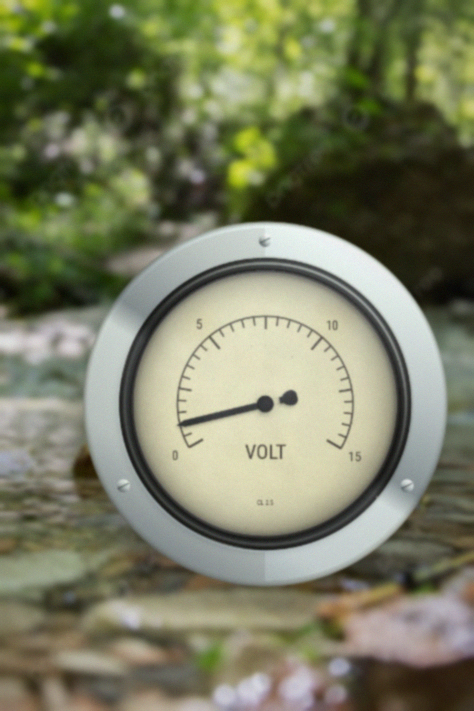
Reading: 1 V
